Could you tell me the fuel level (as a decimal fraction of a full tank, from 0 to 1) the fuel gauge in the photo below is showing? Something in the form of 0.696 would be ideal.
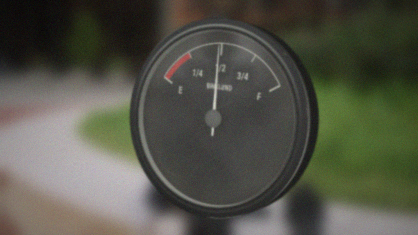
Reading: 0.5
